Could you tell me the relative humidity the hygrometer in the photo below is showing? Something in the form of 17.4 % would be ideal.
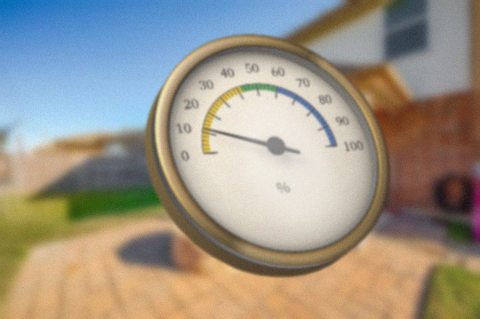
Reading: 10 %
